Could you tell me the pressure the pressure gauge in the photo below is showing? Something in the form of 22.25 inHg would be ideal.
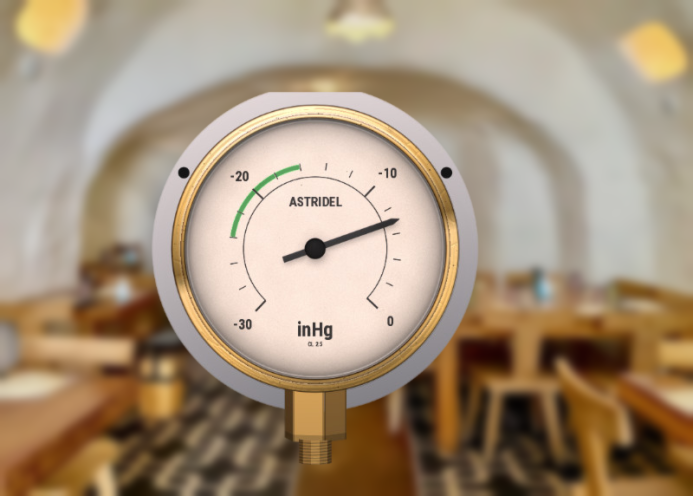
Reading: -7 inHg
